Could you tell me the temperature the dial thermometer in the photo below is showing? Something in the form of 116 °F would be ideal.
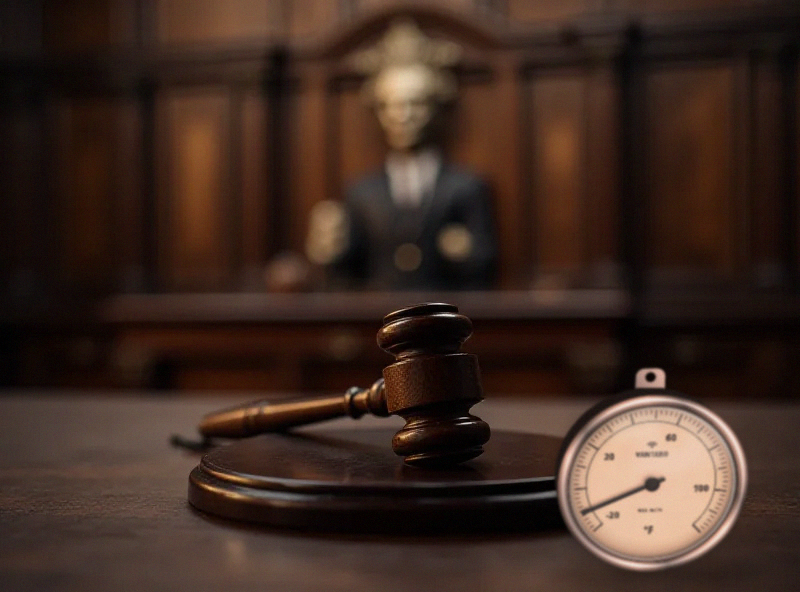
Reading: -10 °F
